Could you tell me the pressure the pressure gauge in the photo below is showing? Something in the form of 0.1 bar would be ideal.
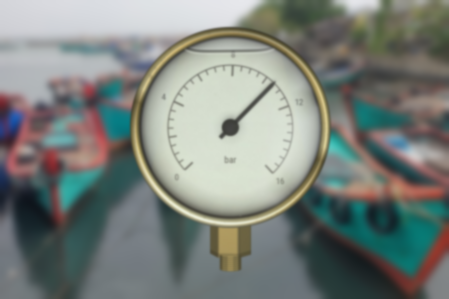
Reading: 10.5 bar
